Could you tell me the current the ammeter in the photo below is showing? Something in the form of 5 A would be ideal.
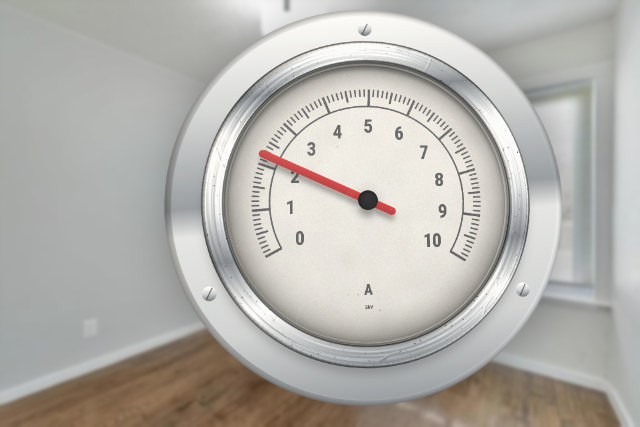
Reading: 2.2 A
